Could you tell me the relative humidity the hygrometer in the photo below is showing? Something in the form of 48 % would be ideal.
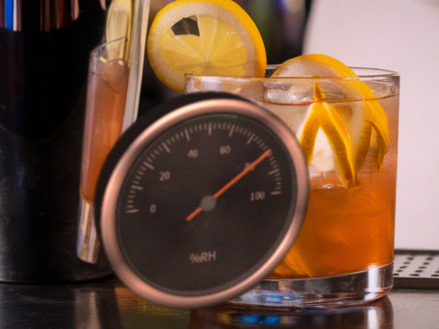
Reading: 80 %
